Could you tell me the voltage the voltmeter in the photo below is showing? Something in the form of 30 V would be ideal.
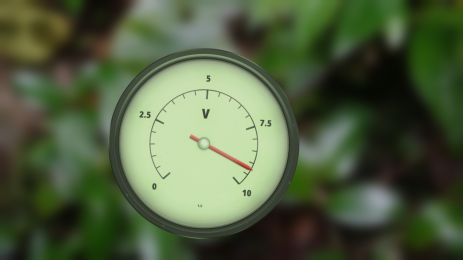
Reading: 9.25 V
